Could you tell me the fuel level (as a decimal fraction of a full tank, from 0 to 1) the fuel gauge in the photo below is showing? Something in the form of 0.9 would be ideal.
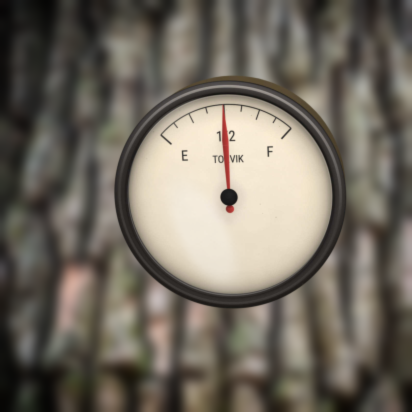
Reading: 0.5
